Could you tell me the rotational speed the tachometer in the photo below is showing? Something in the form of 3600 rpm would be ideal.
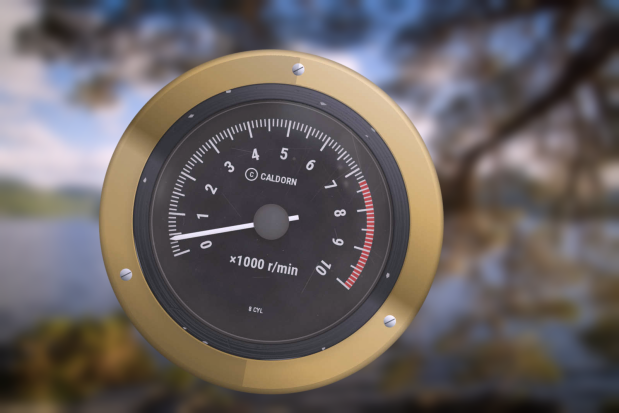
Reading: 400 rpm
